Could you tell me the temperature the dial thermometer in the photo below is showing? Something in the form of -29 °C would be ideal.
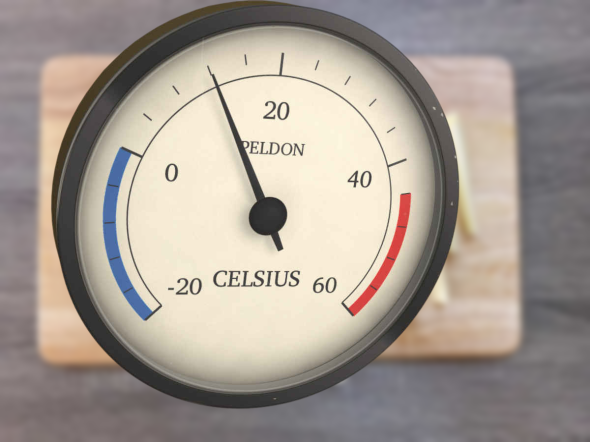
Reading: 12 °C
